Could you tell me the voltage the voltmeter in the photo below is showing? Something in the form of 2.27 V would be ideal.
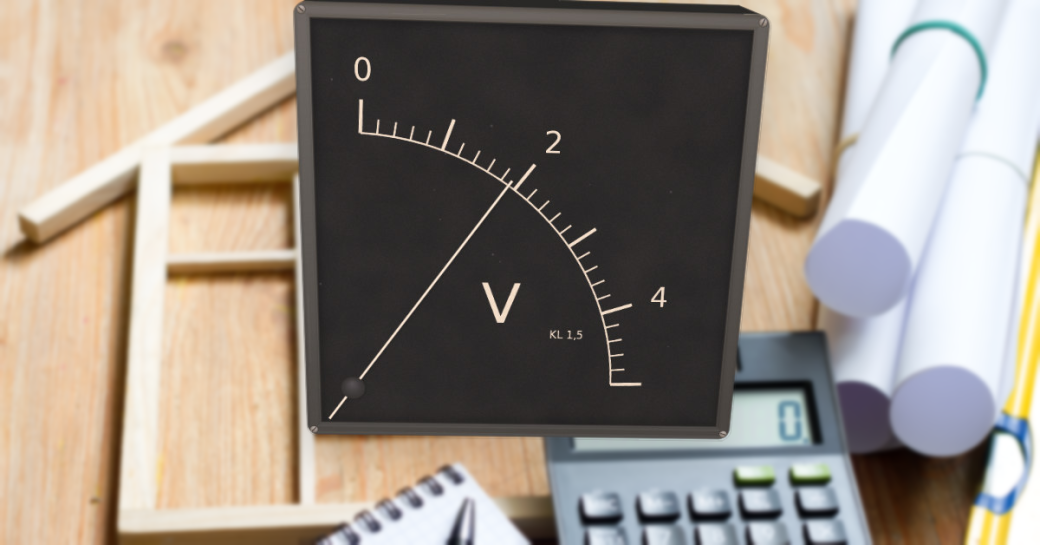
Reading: 1.9 V
